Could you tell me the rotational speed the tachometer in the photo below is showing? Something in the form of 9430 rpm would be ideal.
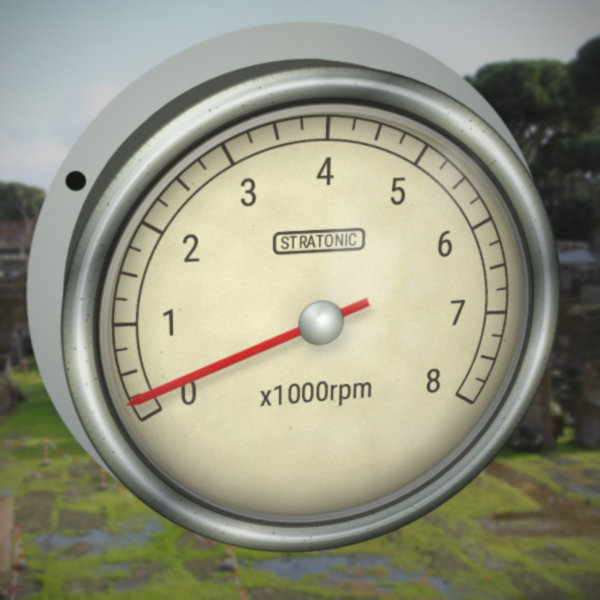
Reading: 250 rpm
